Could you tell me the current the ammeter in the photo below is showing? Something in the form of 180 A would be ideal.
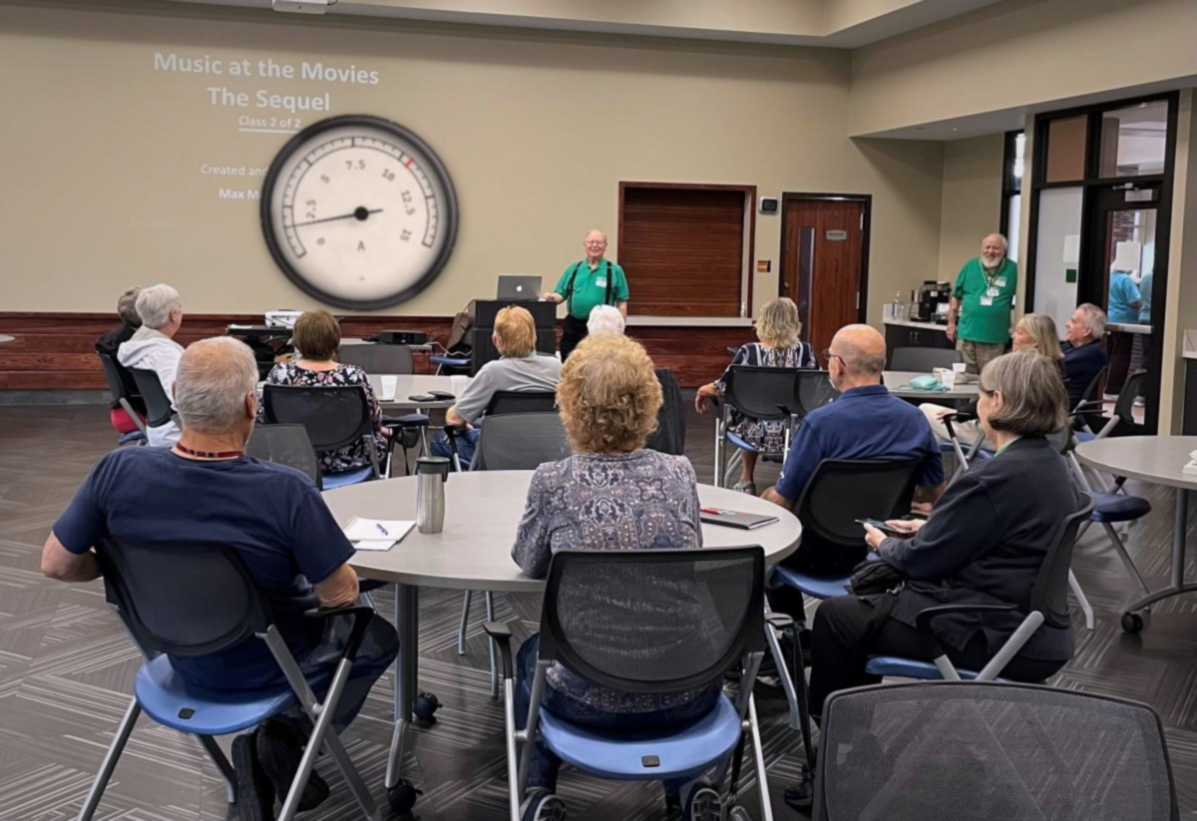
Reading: 1.5 A
